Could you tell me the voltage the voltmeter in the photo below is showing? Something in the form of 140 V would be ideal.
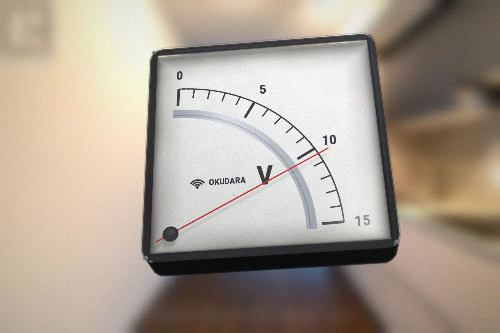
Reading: 10.5 V
